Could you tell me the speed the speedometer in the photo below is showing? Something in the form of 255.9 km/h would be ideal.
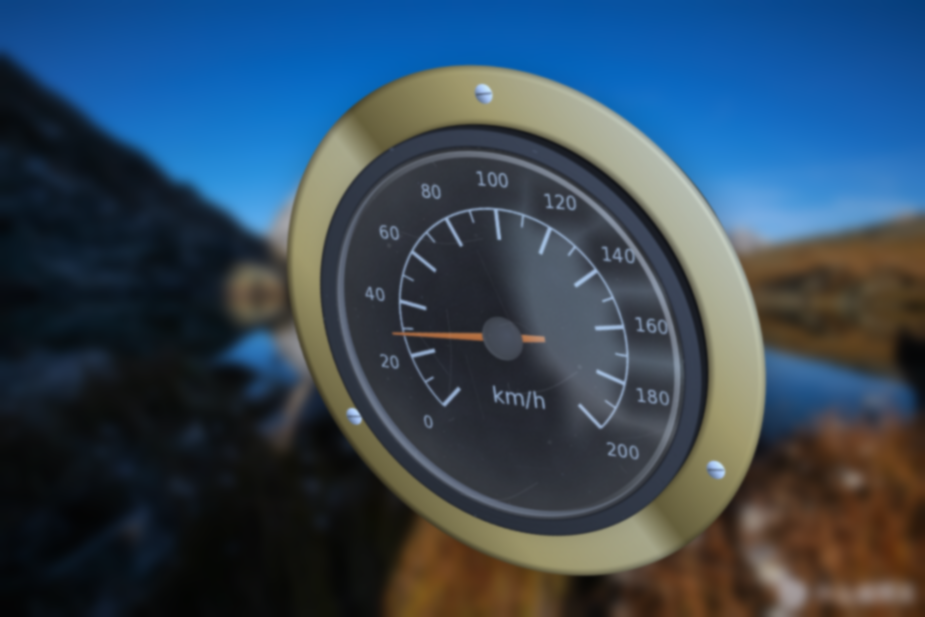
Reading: 30 km/h
